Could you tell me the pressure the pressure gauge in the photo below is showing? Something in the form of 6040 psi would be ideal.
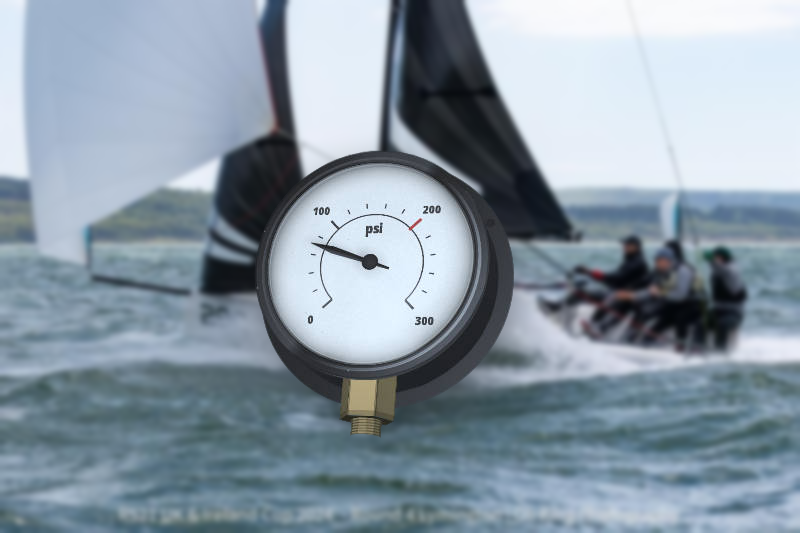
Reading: 70 psi
